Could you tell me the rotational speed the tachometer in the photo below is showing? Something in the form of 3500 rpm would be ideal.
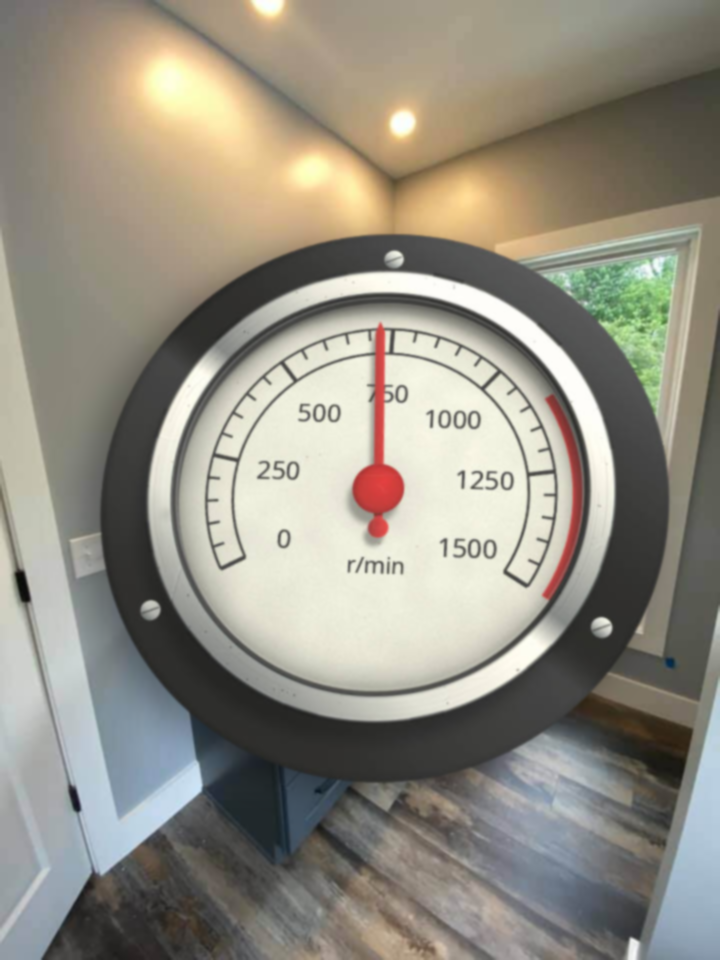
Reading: 725 rpm
